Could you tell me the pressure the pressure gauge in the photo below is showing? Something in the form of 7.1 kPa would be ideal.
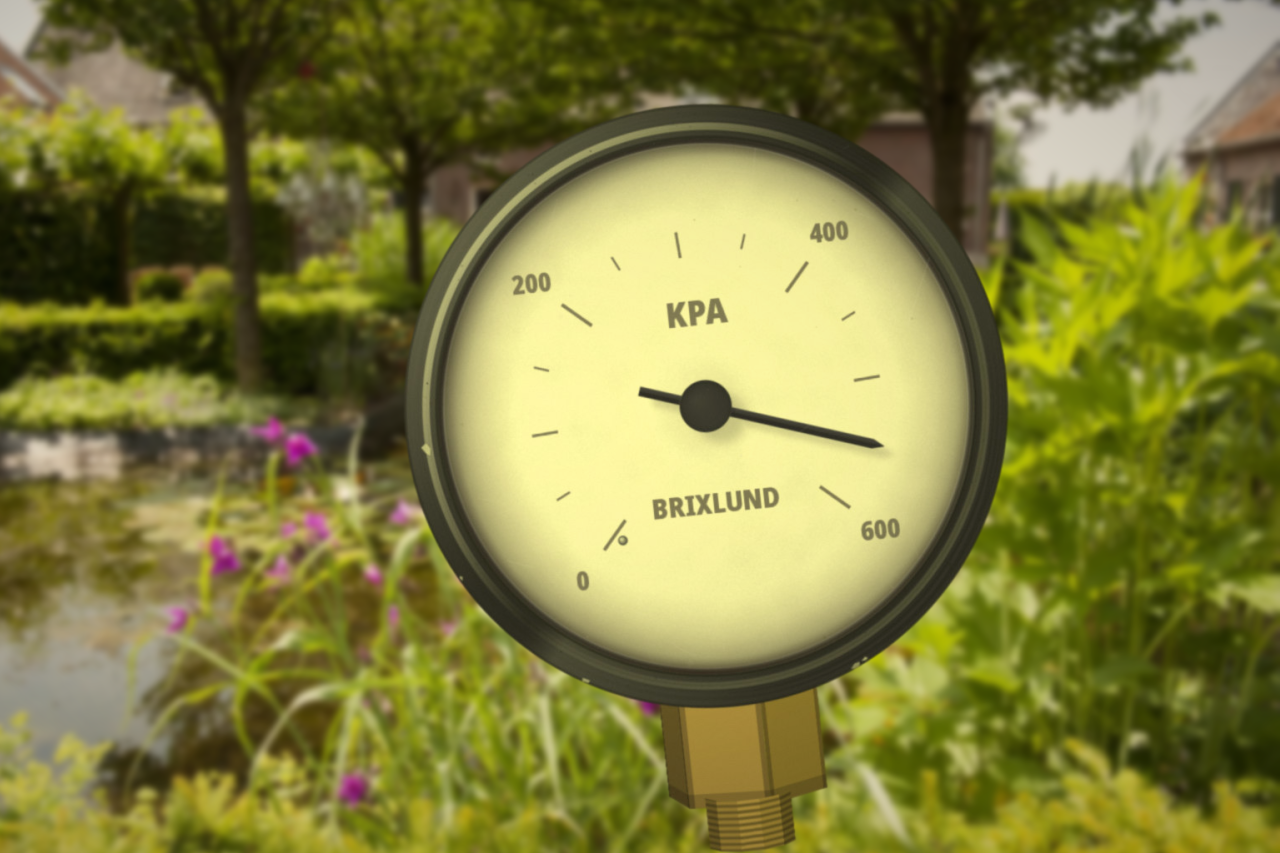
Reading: 550 kPa
